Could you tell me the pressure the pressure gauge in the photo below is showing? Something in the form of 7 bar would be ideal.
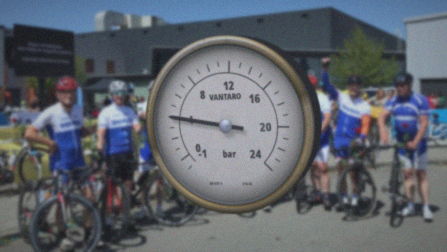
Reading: 4 bar
